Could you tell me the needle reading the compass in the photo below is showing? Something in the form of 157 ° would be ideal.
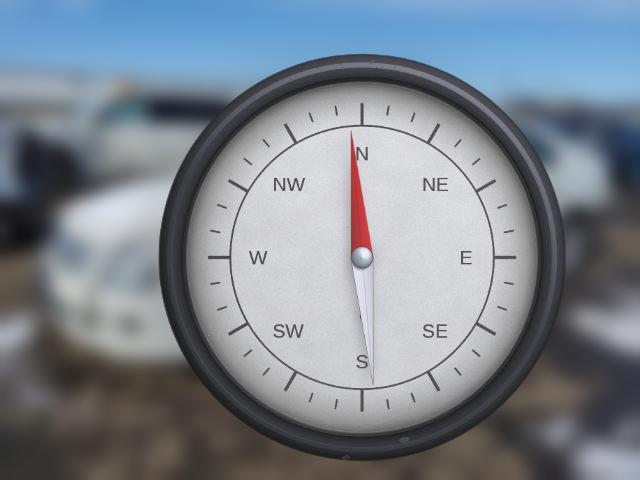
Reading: 355 °
